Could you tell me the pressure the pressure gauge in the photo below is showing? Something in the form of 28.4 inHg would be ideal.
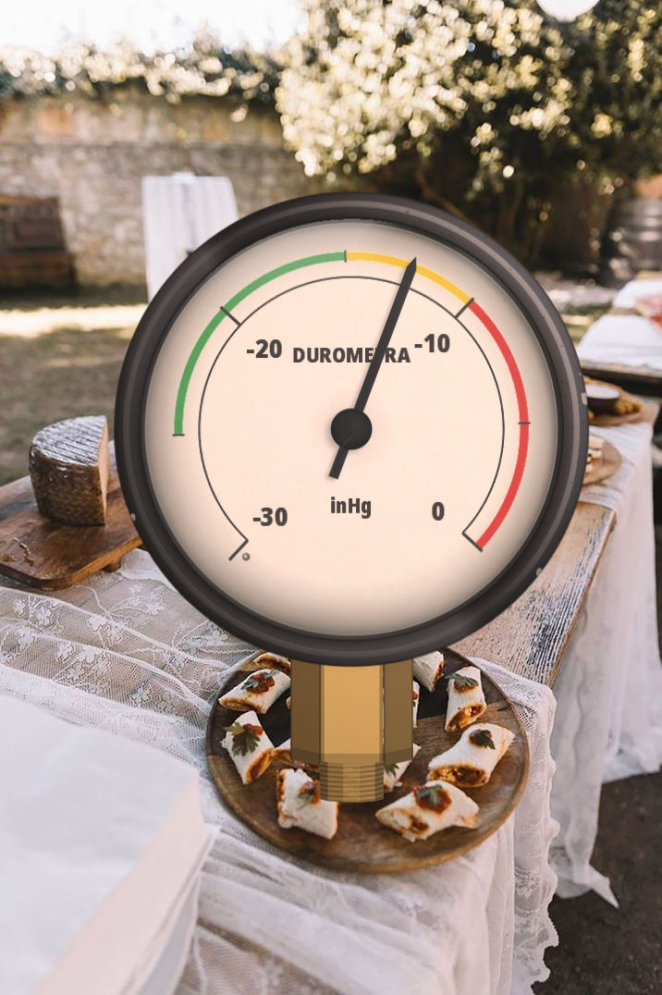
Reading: -12.5 inHg
